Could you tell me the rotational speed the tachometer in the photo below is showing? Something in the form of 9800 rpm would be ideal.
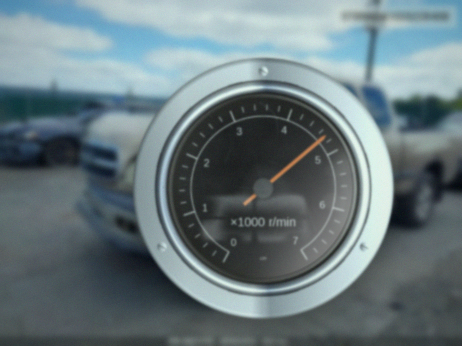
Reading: 4700 rpm
